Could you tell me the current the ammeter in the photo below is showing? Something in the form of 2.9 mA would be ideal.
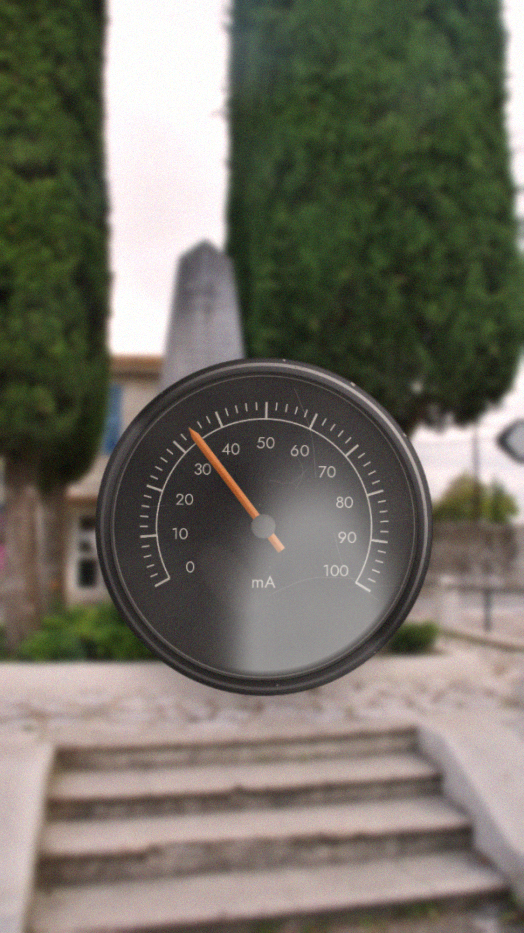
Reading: 34 mA
